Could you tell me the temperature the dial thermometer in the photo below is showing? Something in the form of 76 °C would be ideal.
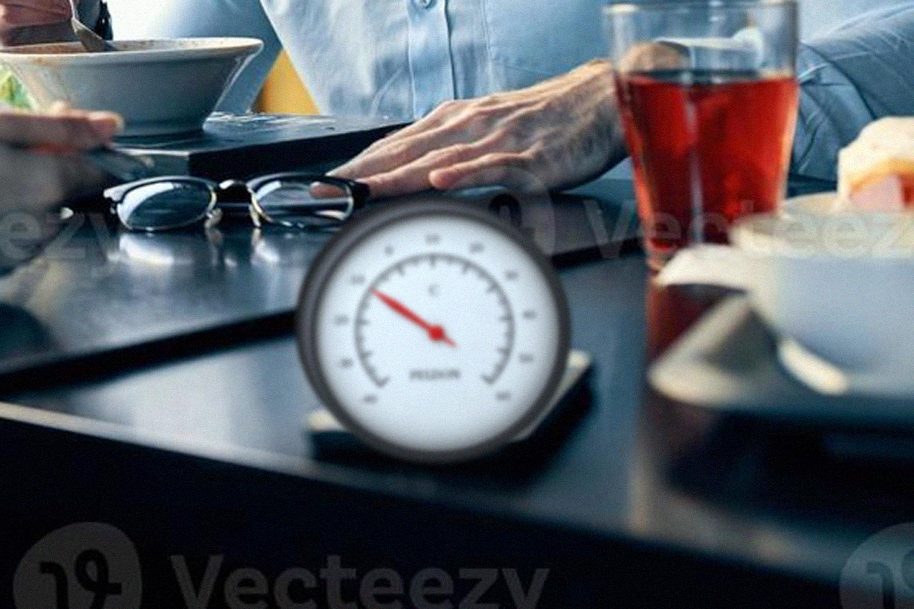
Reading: -10 °C
